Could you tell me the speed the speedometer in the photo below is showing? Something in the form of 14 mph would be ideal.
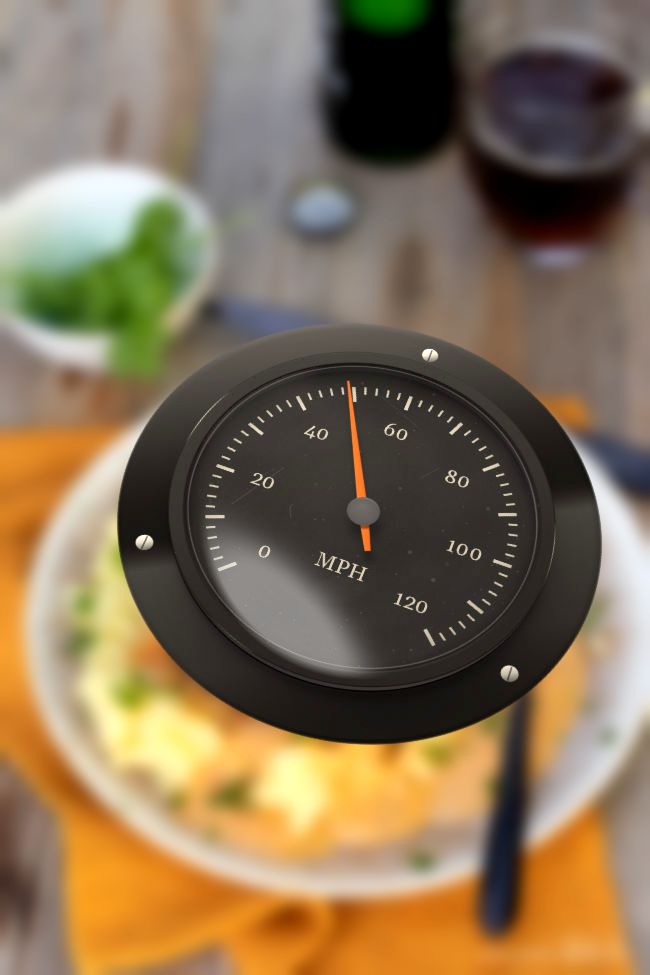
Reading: 49 mph
